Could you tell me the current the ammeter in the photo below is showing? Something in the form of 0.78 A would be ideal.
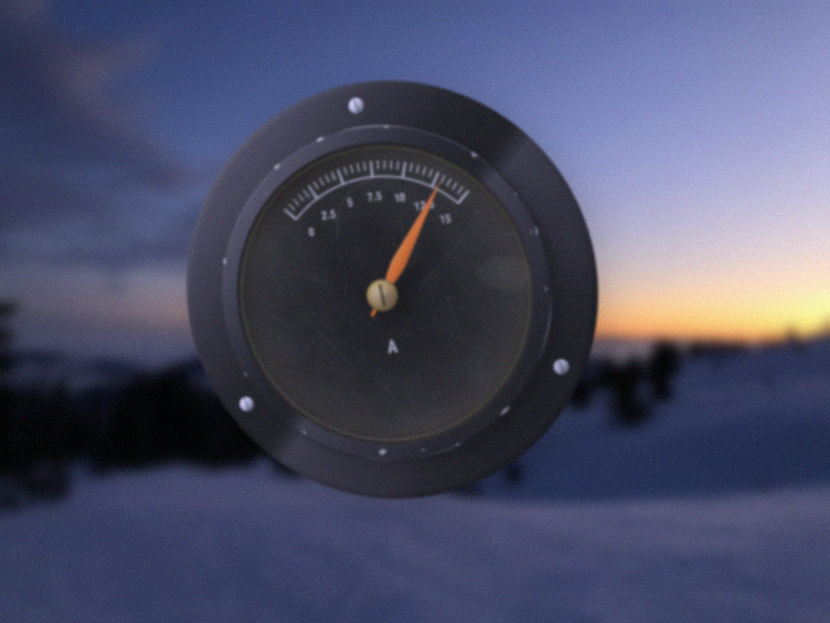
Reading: 13 A
